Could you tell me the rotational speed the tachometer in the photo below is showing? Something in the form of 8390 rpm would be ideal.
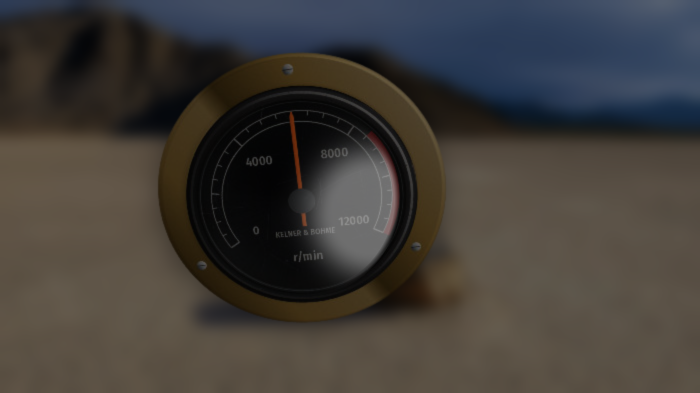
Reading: 6000 rpm
